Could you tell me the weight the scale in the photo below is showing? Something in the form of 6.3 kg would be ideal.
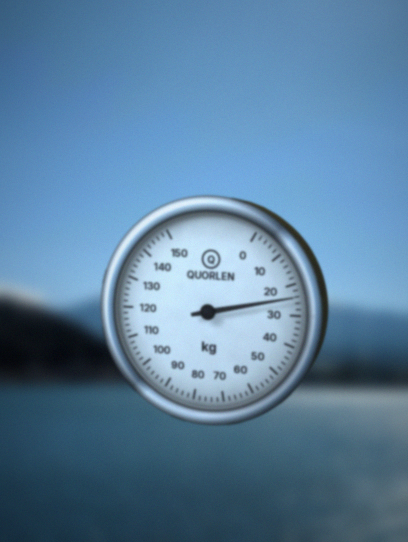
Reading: 24 kg
